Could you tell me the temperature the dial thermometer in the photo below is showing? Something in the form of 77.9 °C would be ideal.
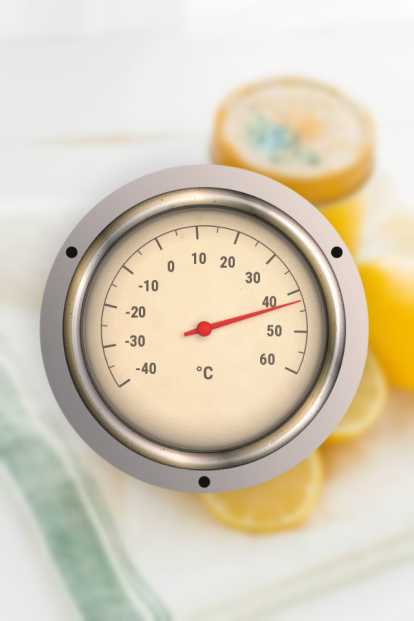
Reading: 42.5 °C
